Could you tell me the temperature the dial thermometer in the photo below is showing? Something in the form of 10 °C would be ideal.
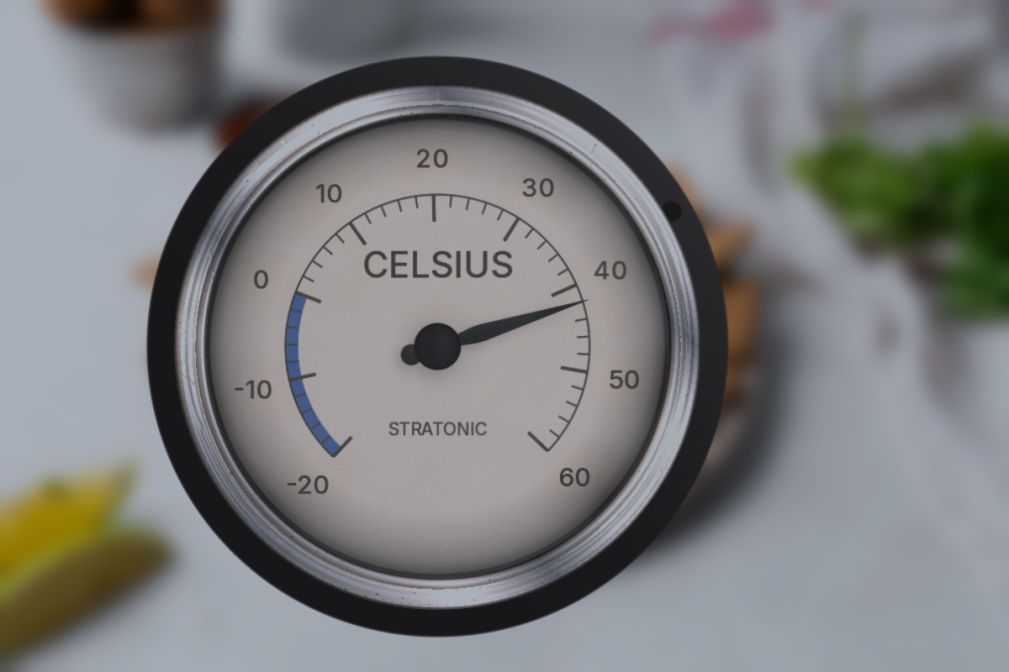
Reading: 42 °C
